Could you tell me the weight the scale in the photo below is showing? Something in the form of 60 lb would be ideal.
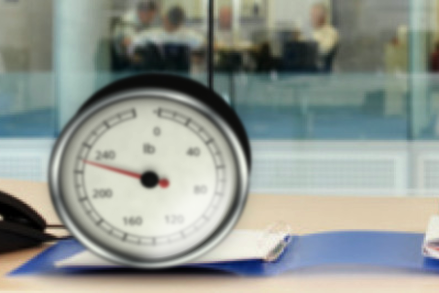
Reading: 230 lb
